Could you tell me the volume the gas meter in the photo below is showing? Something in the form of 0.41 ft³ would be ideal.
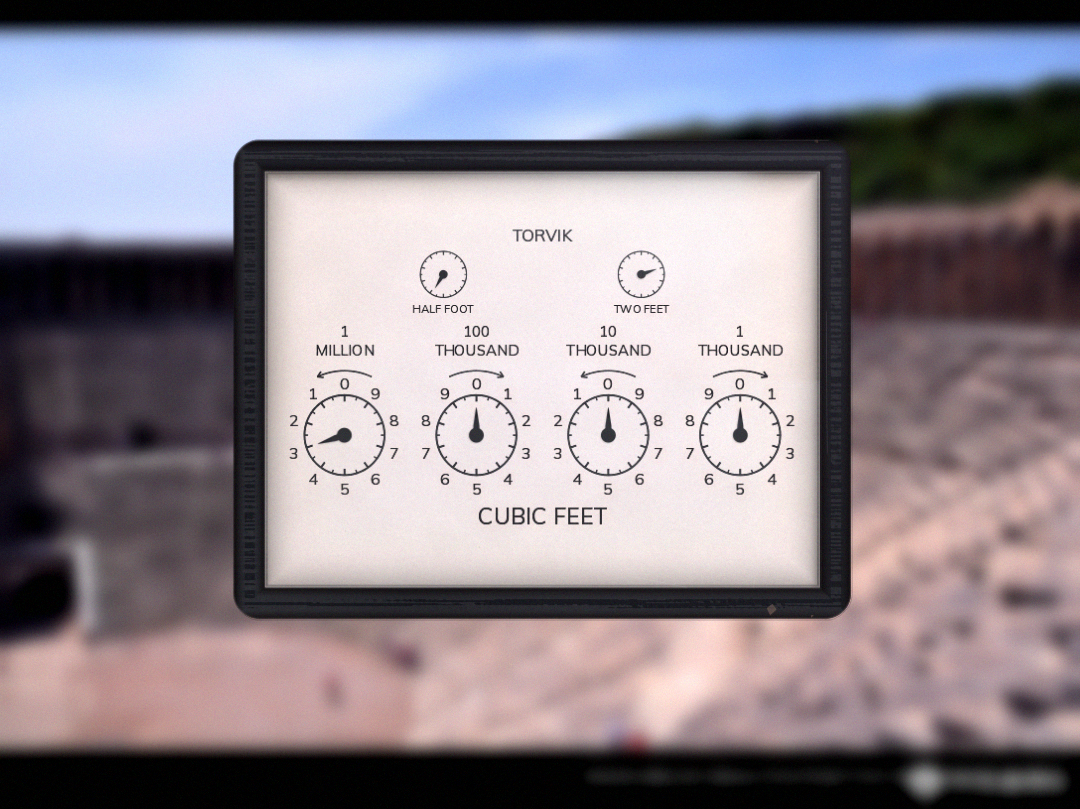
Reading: 300000 ft³
